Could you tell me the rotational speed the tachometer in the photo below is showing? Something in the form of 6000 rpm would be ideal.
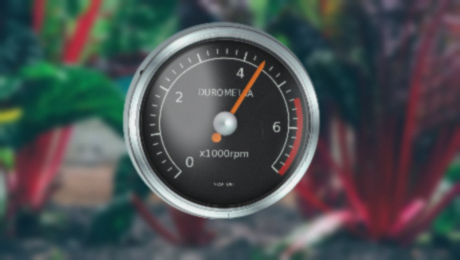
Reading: 4400 rpm
